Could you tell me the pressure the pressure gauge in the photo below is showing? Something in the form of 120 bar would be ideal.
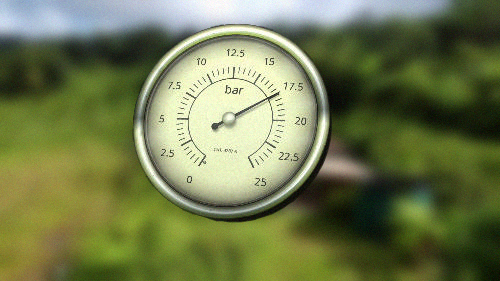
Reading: 17.5 bar
